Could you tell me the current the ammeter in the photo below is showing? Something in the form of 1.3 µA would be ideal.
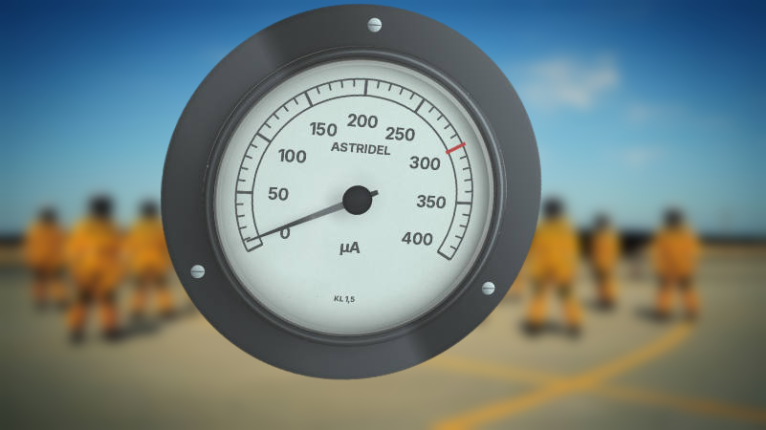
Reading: 10 µA
